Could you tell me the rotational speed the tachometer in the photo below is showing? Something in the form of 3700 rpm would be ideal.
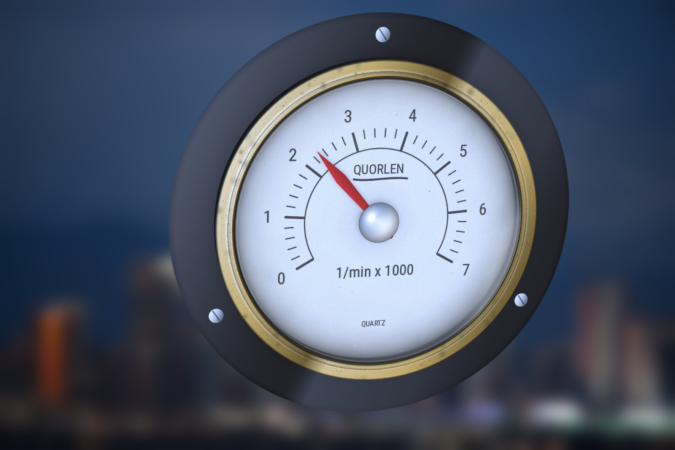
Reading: 2300 rpm
